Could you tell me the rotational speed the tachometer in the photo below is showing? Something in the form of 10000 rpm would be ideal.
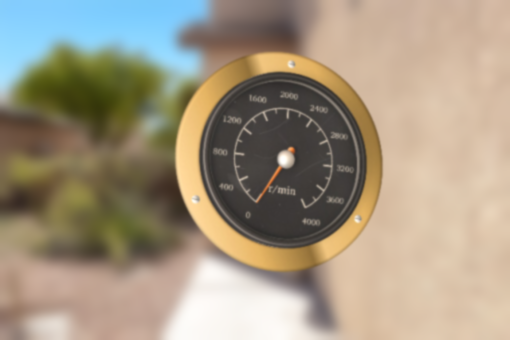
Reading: 0 rpm
